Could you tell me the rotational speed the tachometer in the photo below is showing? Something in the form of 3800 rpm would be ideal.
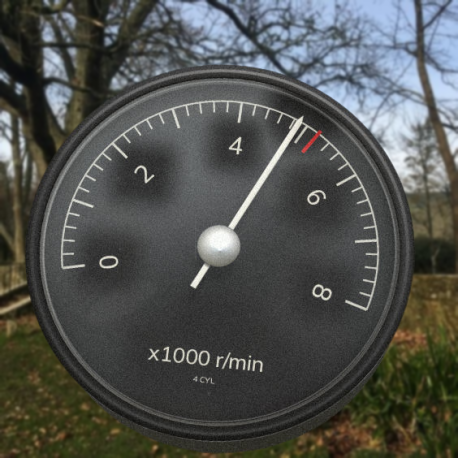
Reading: 4900 rpm
